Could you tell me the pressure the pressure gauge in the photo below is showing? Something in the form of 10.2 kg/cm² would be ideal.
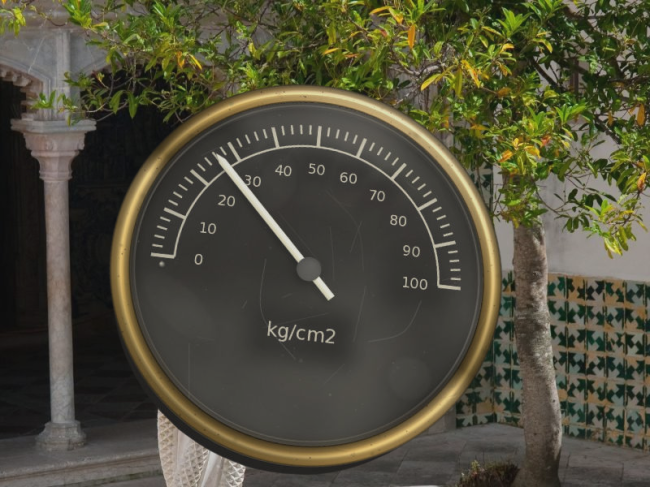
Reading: 26 kg/cm²
